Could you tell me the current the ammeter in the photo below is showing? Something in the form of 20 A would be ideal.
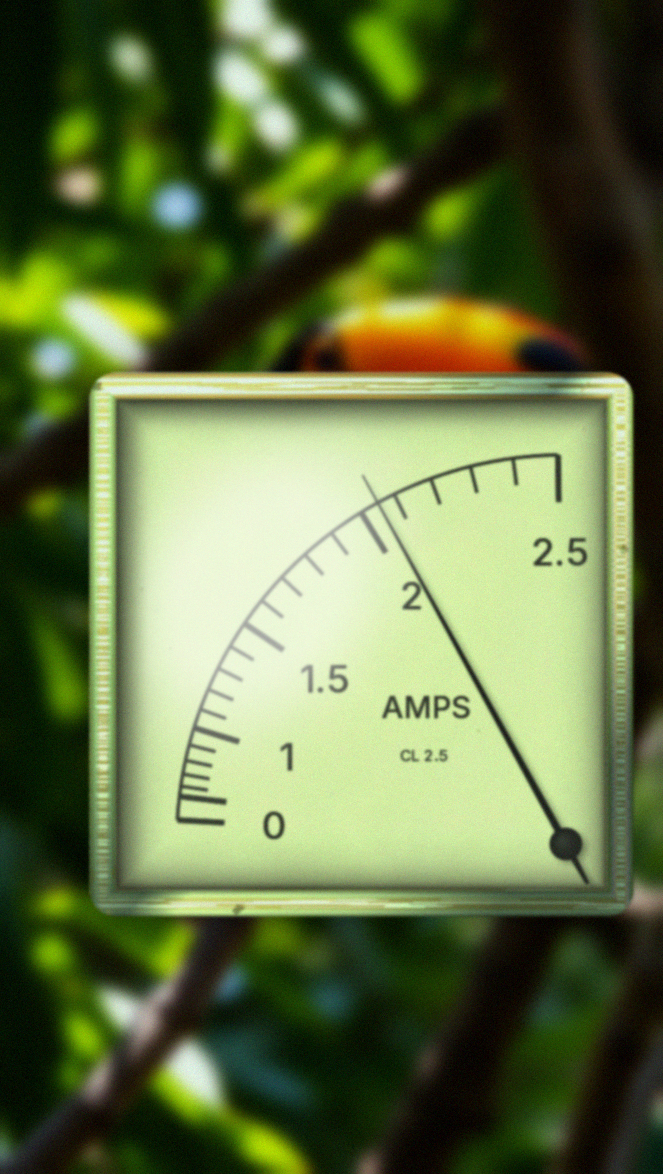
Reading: 2.05 A
